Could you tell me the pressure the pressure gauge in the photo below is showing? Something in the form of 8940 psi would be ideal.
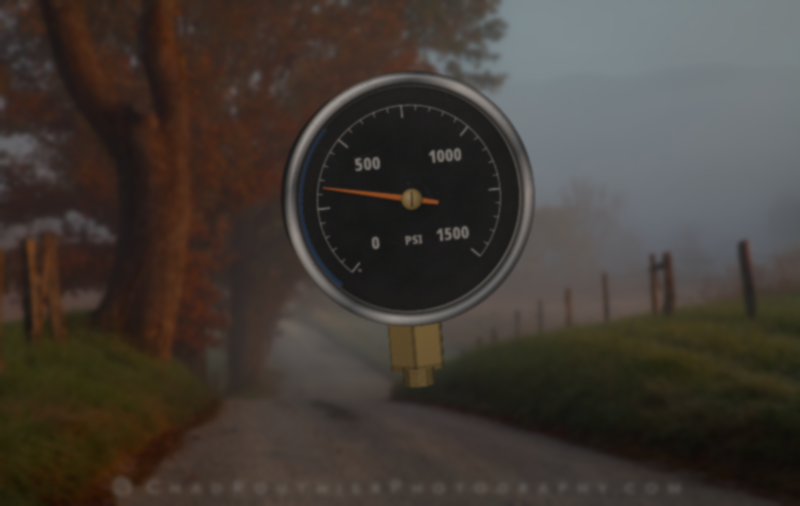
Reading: 325 psi
